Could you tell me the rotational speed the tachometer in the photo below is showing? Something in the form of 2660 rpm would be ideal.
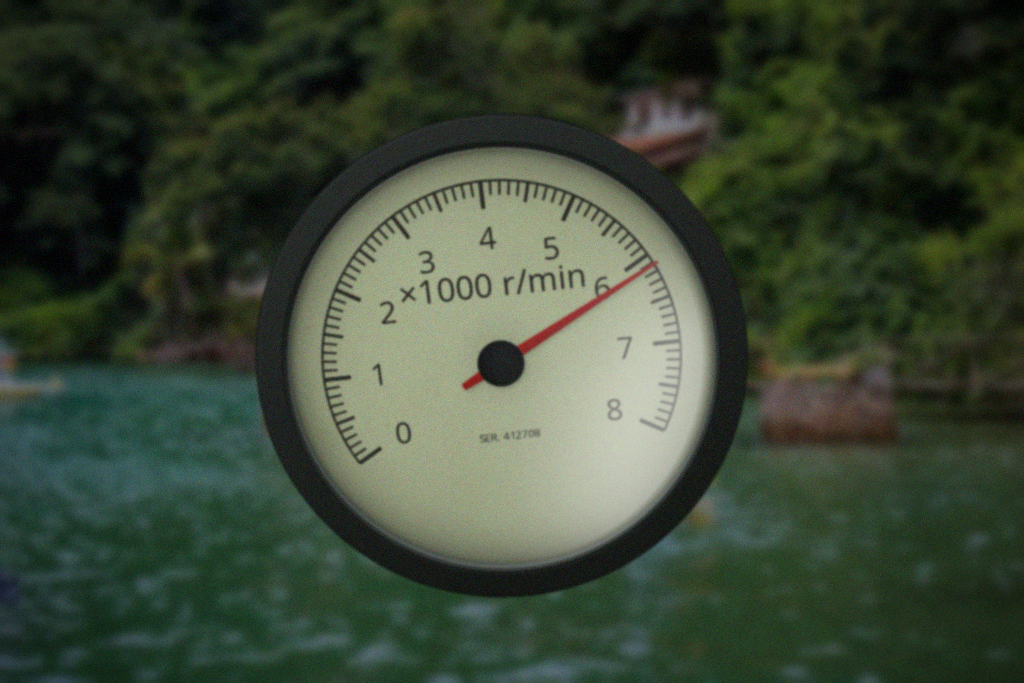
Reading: 6100 rpm
